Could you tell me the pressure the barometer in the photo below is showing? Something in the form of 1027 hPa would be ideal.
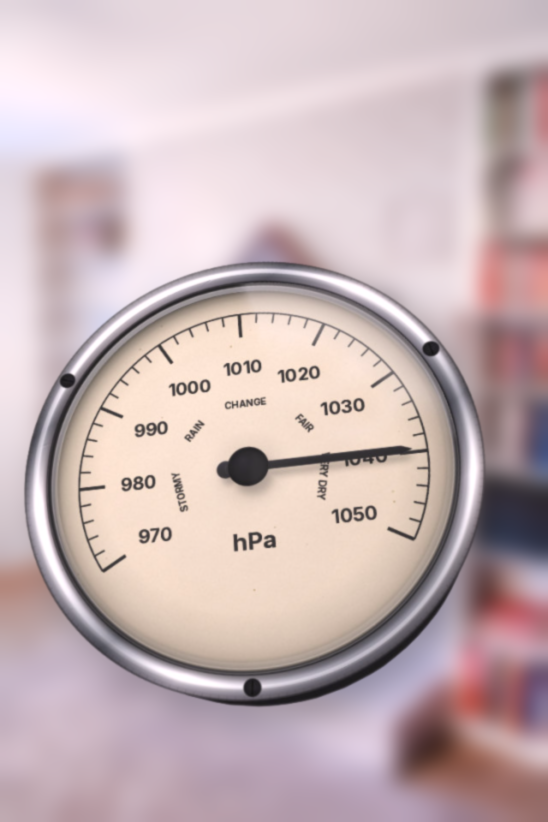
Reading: 1040 hPa
